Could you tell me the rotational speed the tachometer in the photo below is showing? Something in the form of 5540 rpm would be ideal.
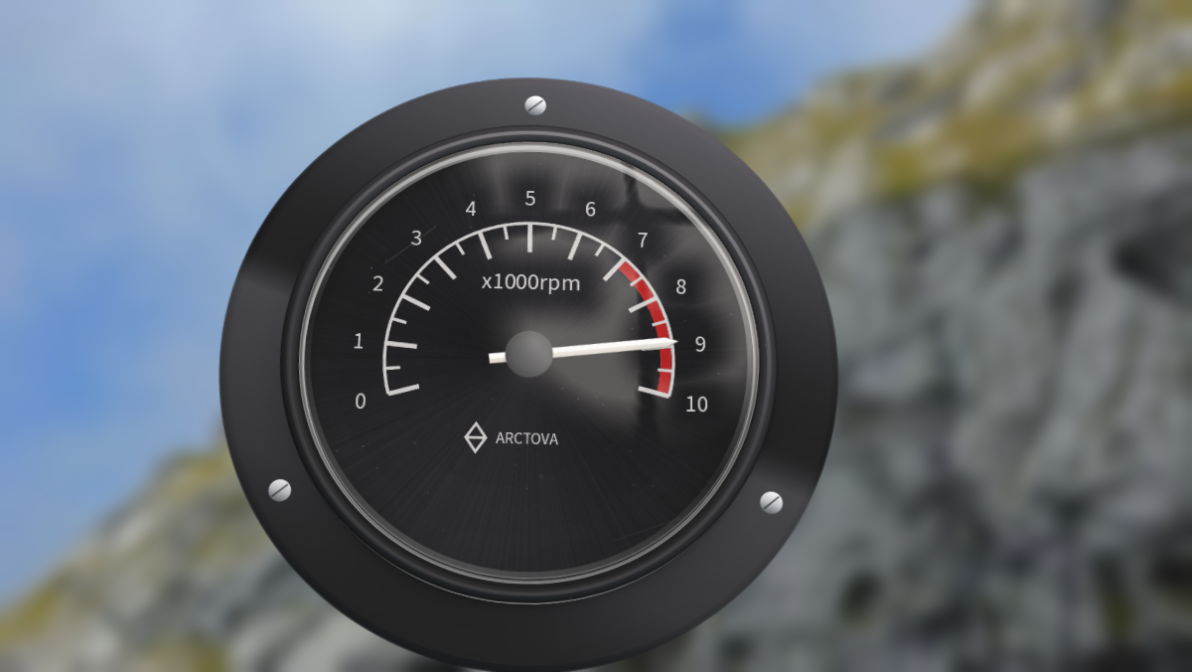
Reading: 9000 rpm
